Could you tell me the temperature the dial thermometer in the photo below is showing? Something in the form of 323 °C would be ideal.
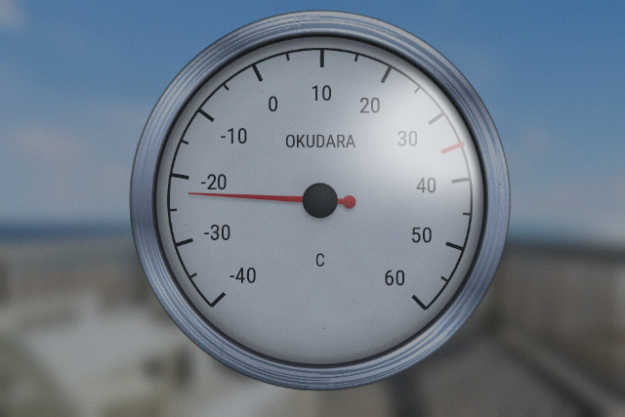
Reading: -22.5 °C
